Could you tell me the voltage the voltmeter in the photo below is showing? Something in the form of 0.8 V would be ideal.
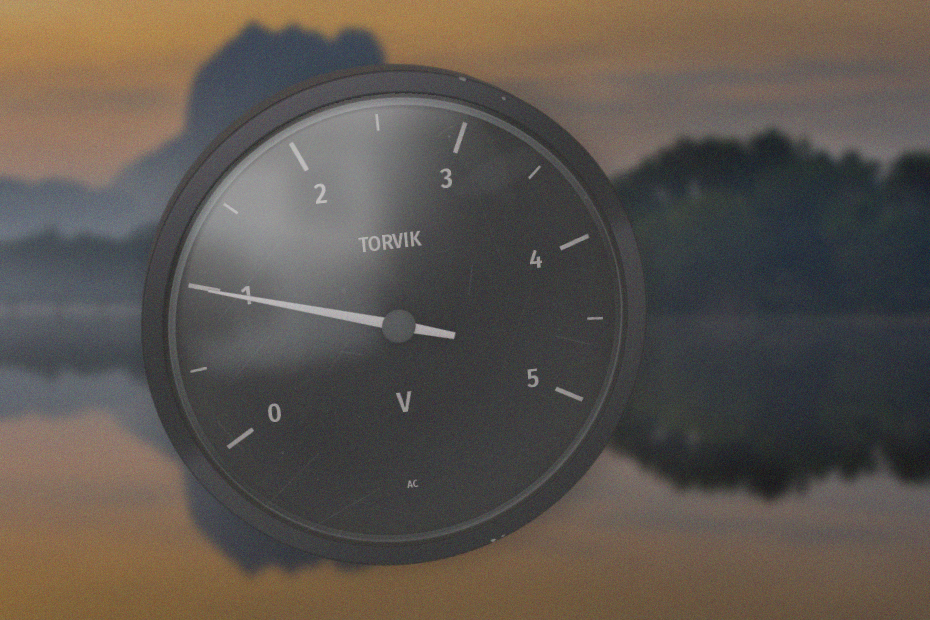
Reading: 1 V
